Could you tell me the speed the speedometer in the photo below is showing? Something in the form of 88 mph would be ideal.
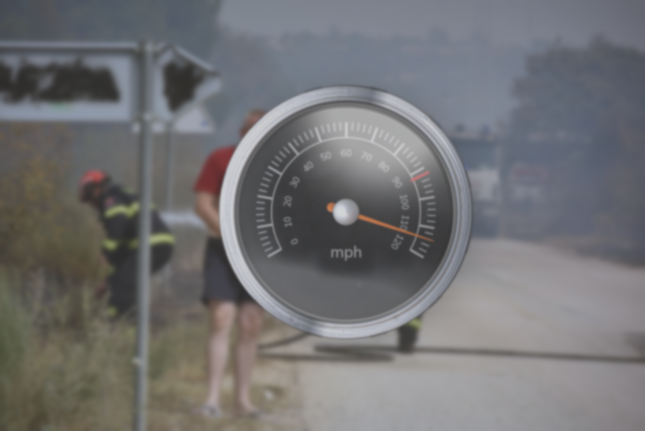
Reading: 114 mph
